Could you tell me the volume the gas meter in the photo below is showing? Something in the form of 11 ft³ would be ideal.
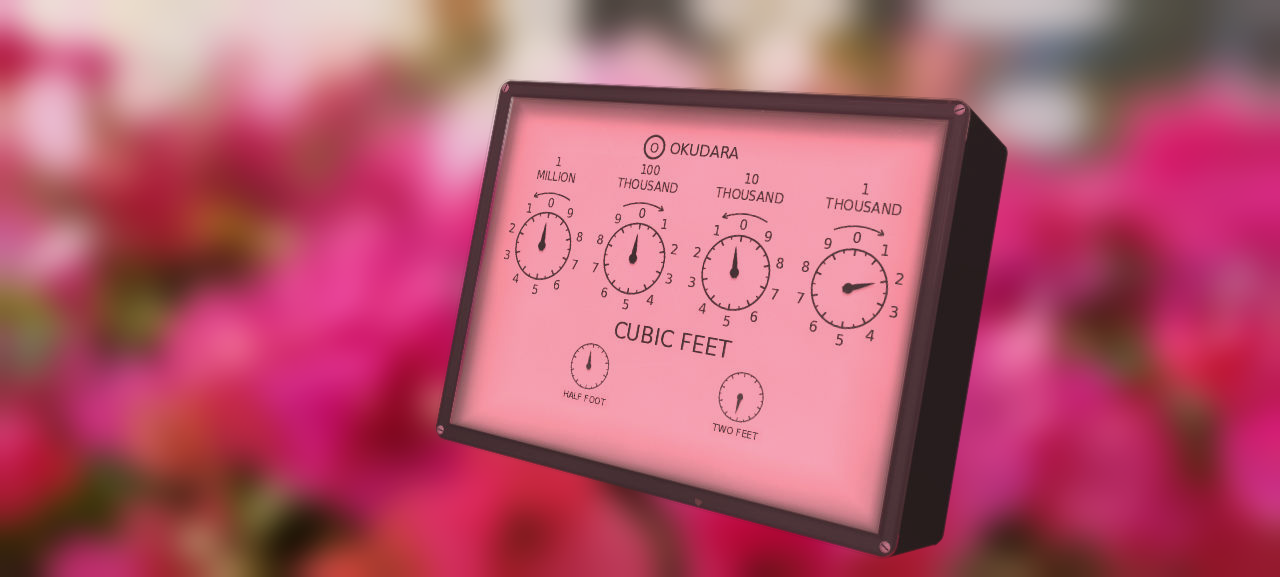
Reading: 200 ft³
